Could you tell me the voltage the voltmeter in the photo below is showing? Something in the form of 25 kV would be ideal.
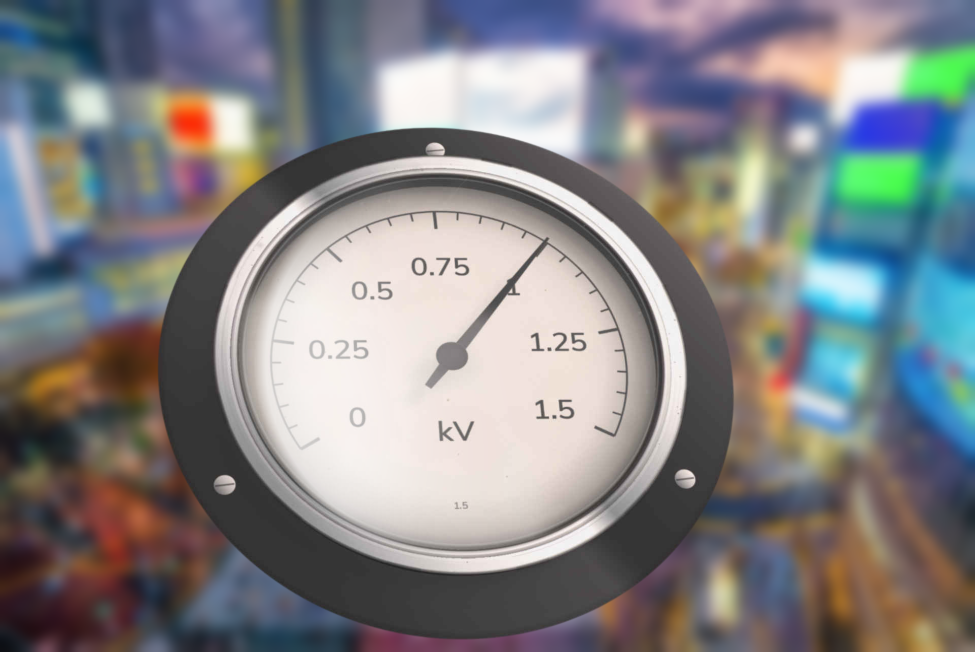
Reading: 1 kV
